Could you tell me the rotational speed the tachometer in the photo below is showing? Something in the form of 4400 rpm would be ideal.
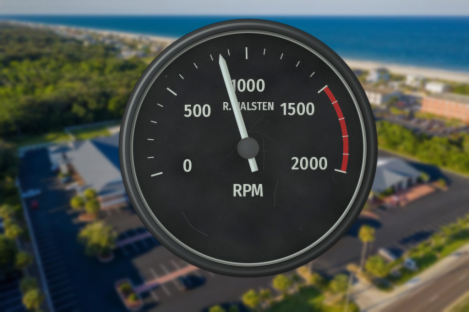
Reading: 850 rpm
